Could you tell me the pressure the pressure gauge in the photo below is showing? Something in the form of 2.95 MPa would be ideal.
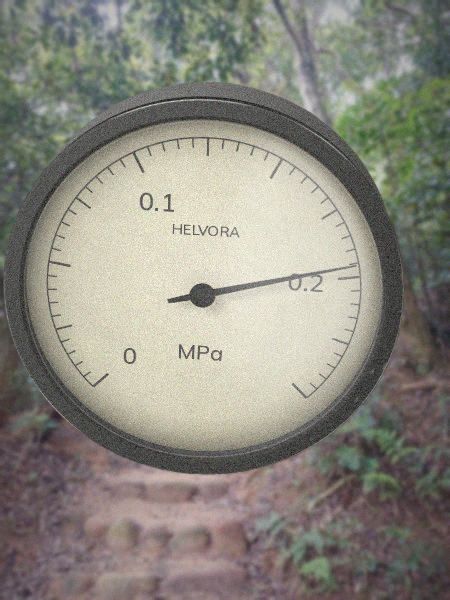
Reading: 0.195 MPa
